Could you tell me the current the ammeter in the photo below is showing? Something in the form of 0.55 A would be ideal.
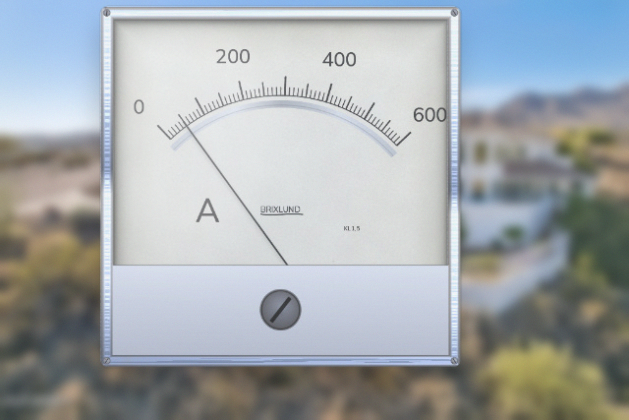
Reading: 50 A
